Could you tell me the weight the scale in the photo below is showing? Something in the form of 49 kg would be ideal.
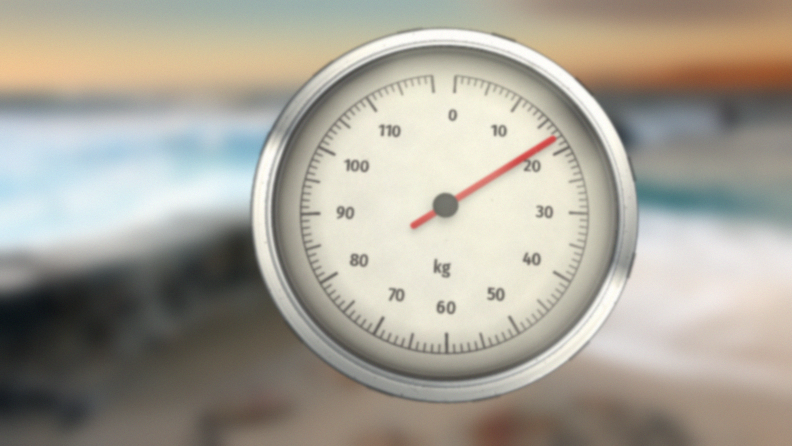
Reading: 18 kg
